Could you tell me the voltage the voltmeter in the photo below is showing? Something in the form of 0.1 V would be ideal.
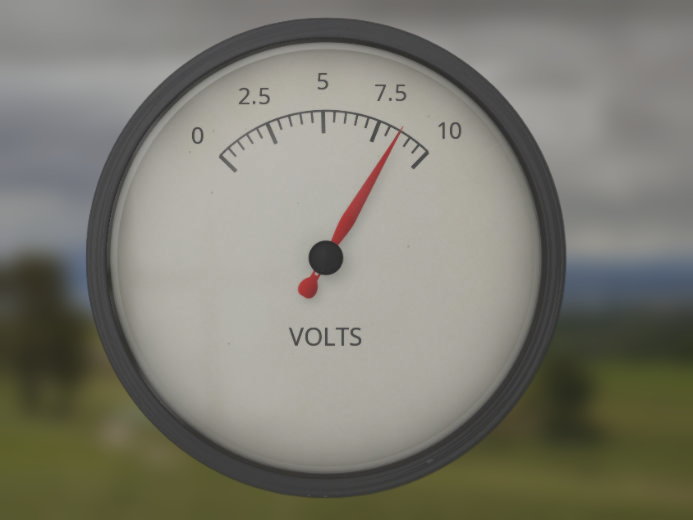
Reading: 8.5 V
